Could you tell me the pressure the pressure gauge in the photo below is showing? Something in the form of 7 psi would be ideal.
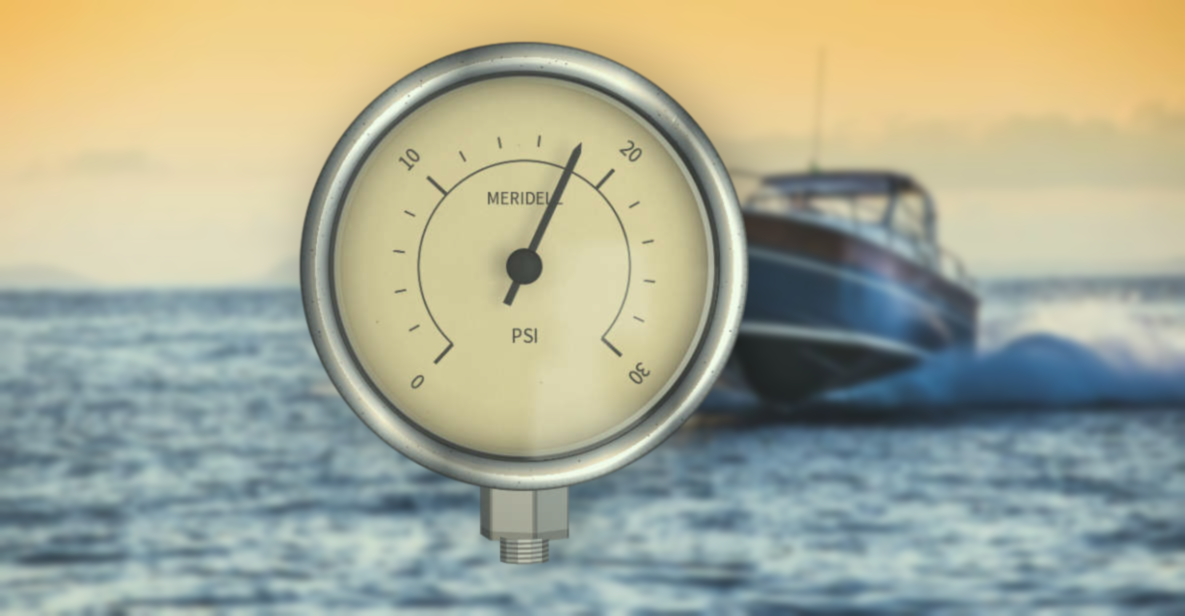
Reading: 18 psi
